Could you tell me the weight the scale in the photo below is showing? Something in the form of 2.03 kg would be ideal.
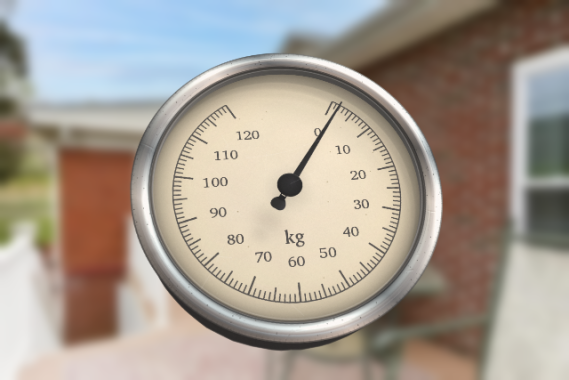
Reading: 2 kg
